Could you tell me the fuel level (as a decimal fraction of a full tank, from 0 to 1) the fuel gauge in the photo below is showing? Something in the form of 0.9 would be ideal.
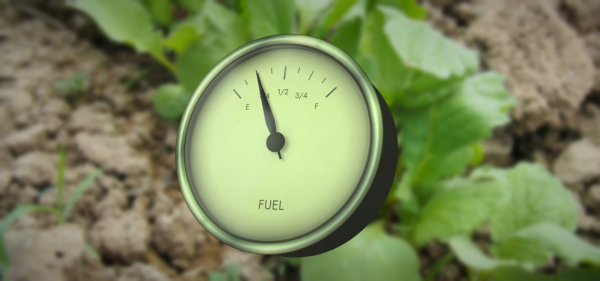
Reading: 0.25
